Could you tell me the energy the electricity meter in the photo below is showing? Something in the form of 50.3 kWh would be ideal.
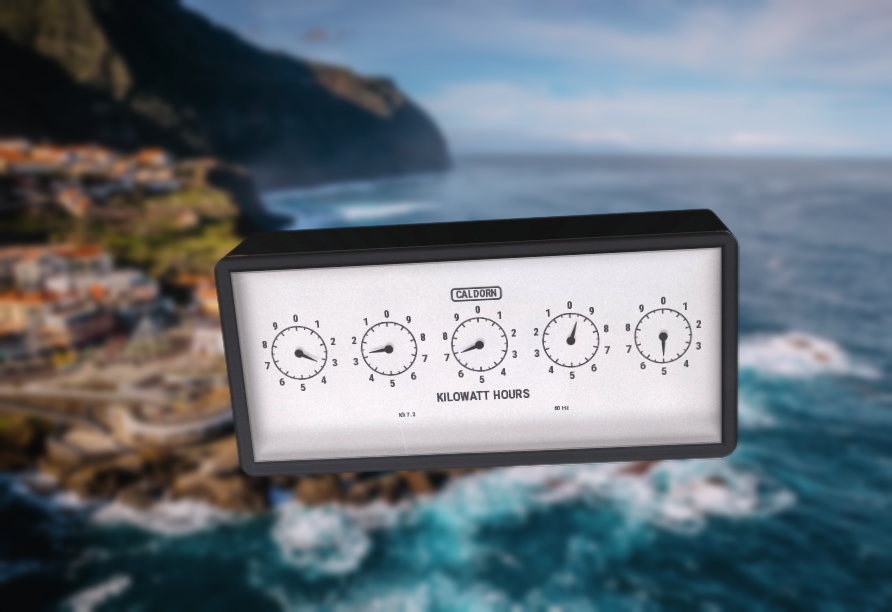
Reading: 32695 kWh
